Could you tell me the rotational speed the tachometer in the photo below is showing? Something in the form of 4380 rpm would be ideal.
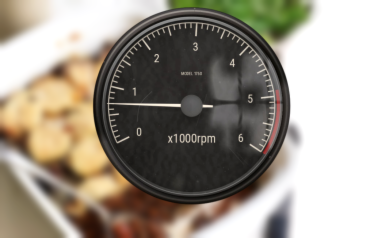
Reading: 700 rpm
